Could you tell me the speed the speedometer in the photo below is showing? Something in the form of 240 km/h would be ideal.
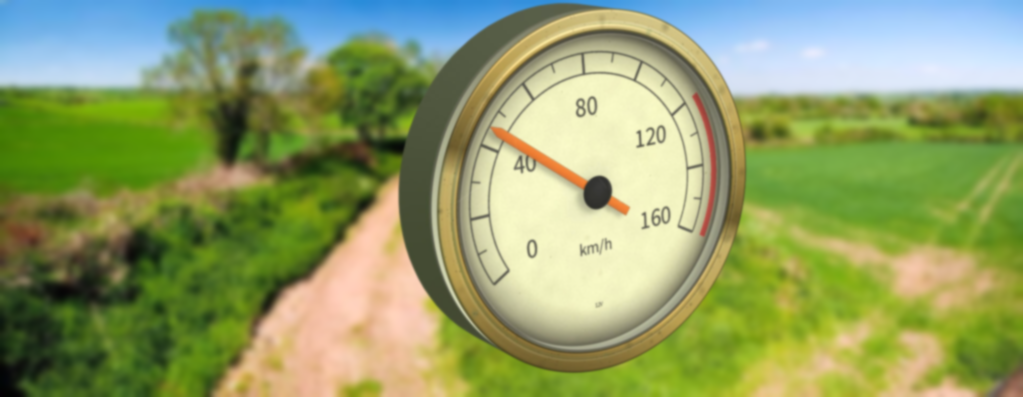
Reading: 45 km/h
